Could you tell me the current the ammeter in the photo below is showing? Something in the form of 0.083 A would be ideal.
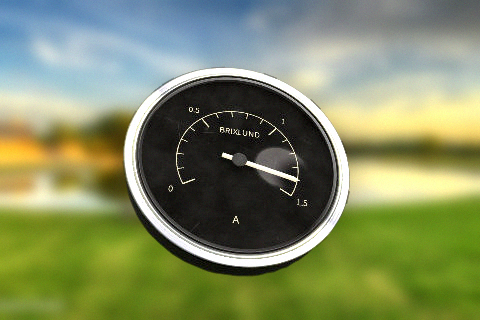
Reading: 1.4 A
